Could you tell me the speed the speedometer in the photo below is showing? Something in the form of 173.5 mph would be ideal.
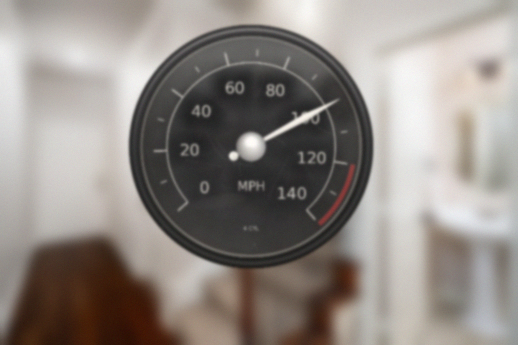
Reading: 100 mph
